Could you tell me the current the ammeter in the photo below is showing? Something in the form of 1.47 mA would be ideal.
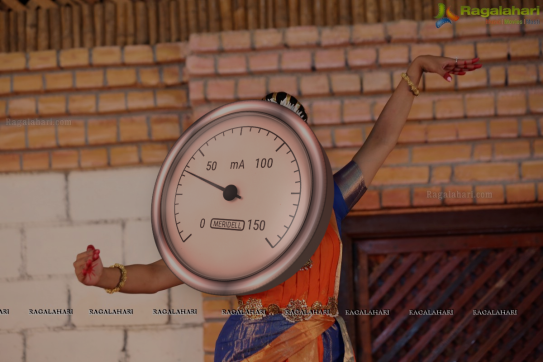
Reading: 37.5 mA
